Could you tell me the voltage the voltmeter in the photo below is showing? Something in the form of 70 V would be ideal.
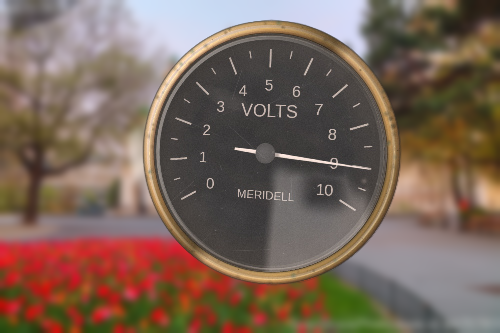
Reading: 9 V
